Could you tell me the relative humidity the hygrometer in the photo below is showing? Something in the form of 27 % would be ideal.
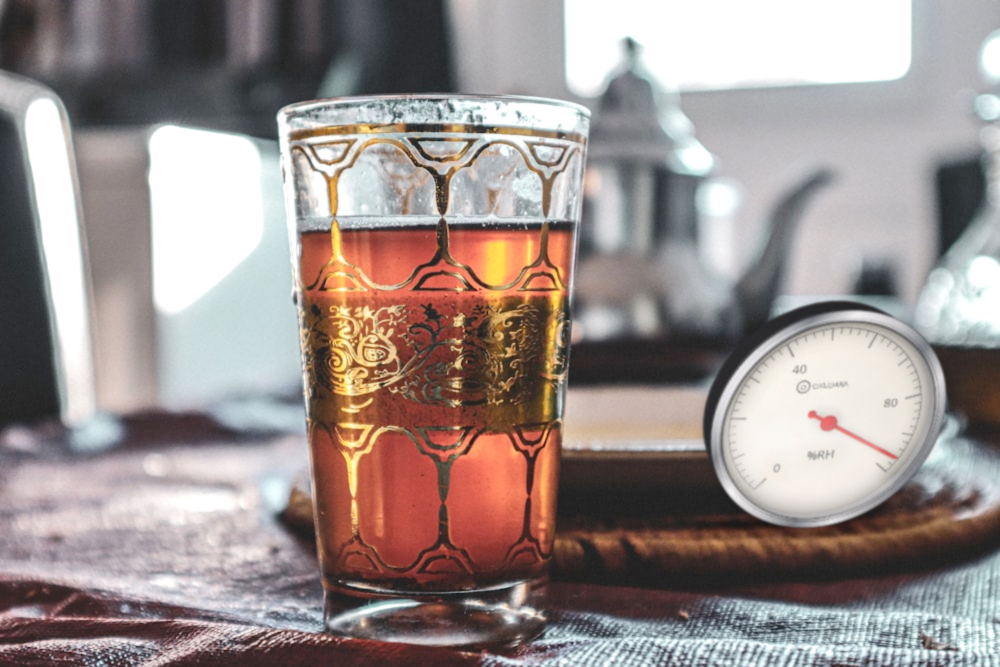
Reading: 96 %
